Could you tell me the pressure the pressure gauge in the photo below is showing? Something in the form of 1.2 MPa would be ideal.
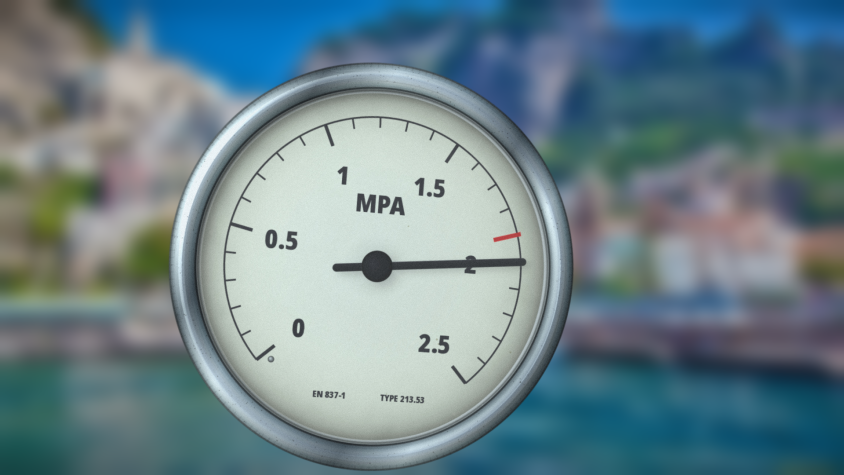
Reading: 2 MPa
